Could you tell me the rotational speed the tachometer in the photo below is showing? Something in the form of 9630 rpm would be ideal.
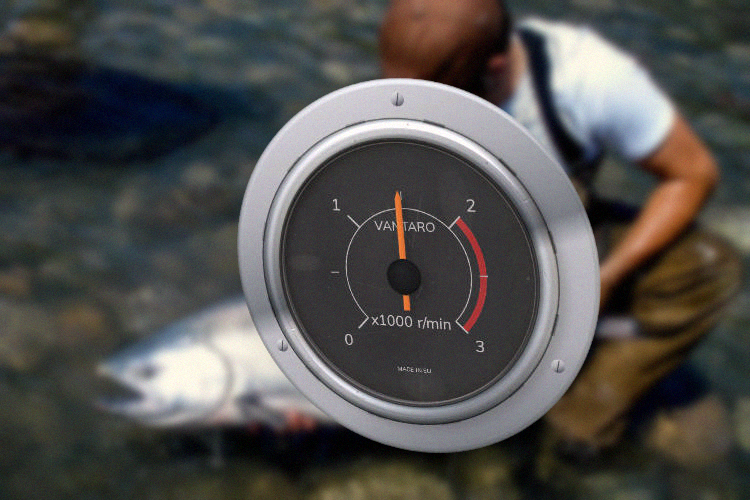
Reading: 1500 rpm
